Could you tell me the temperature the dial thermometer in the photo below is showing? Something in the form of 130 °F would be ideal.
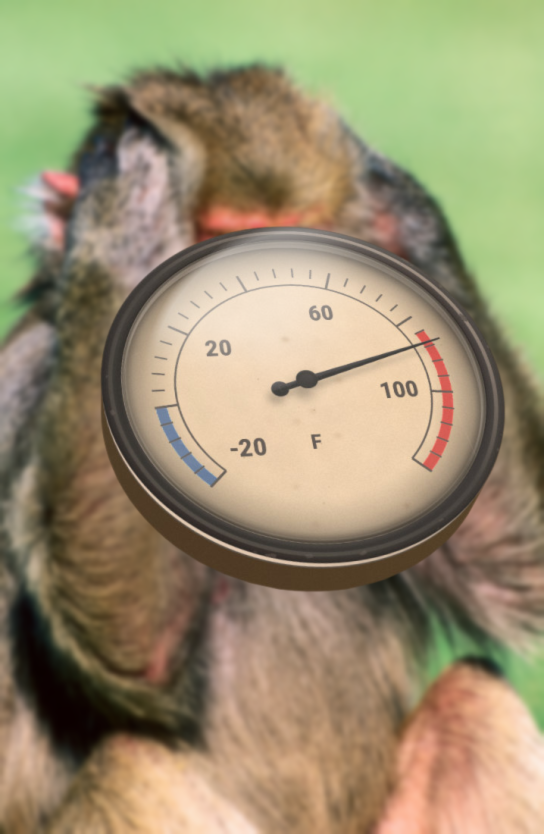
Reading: 88 °F
